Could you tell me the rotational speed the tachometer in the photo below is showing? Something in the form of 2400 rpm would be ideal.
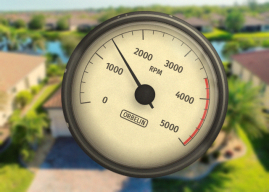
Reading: 1400 rpm
